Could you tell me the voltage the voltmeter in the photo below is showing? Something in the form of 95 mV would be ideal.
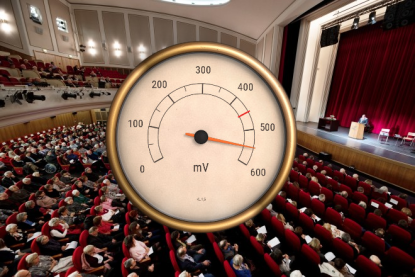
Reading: 550 mV
